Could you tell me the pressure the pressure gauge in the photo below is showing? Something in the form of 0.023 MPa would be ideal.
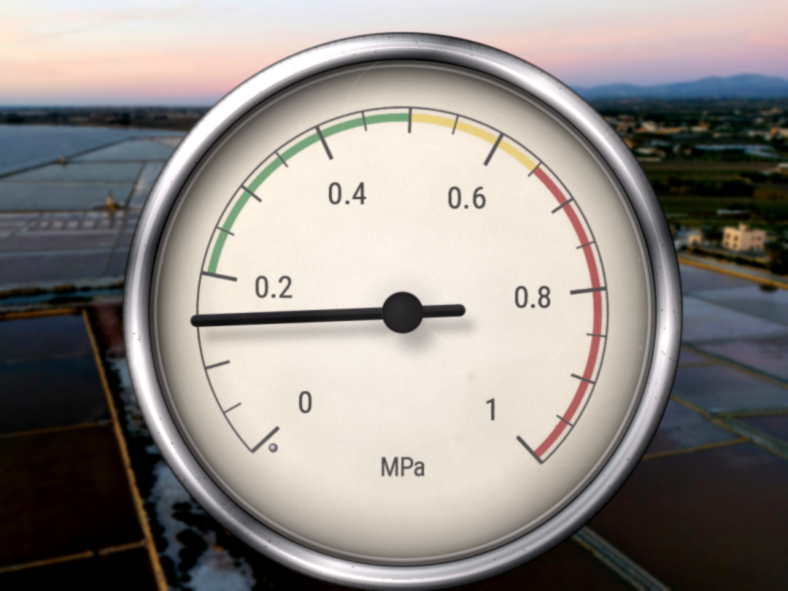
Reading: 0.15 MPa
